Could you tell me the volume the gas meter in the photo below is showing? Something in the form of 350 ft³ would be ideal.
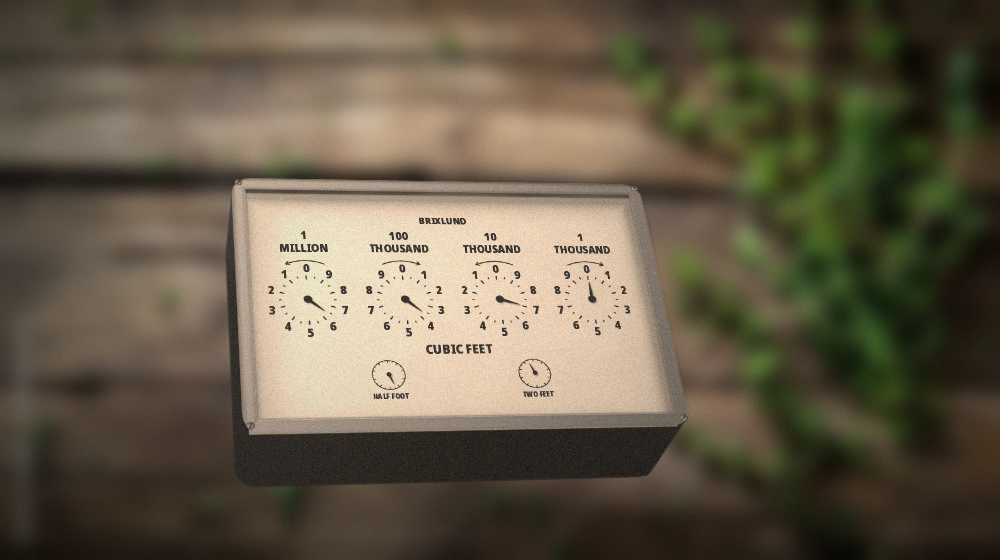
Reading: 637000 ft³
